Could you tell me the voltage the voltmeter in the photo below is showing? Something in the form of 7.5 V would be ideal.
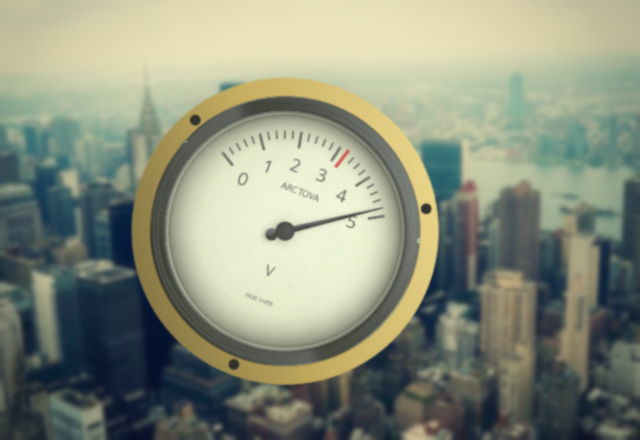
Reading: 4.8 V
